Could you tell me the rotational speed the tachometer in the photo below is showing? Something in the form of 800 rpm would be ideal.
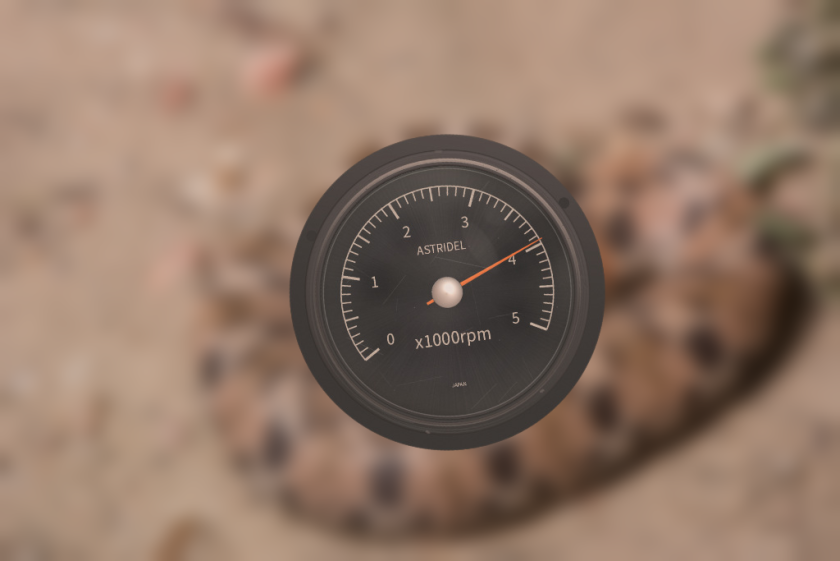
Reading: 3950 rpm
